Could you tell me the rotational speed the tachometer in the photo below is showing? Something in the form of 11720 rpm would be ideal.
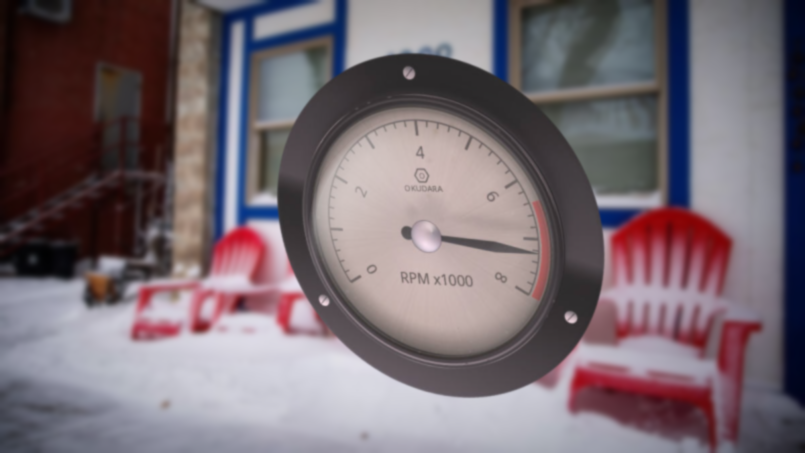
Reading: 7200 rpm
